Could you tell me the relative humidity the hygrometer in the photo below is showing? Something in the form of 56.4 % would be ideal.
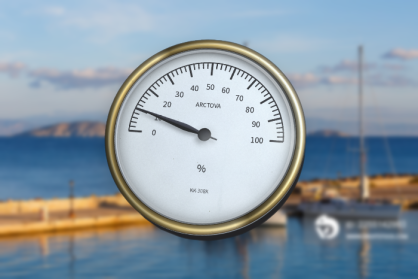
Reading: 10 %
